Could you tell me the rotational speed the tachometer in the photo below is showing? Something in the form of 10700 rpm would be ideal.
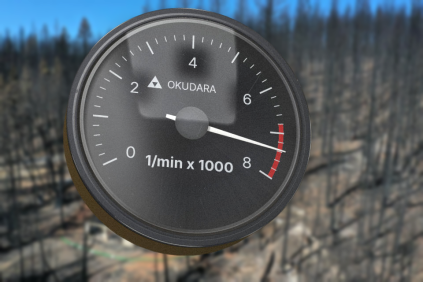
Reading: 7400 rpm
